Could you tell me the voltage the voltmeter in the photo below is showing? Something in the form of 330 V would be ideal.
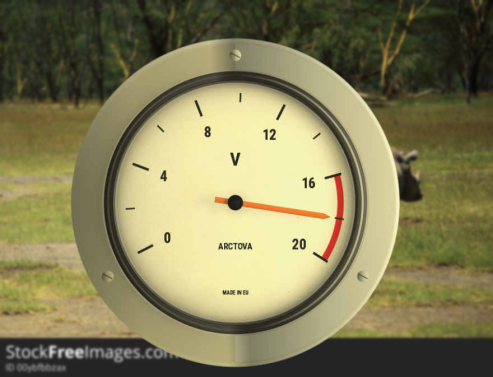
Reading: 18 V
